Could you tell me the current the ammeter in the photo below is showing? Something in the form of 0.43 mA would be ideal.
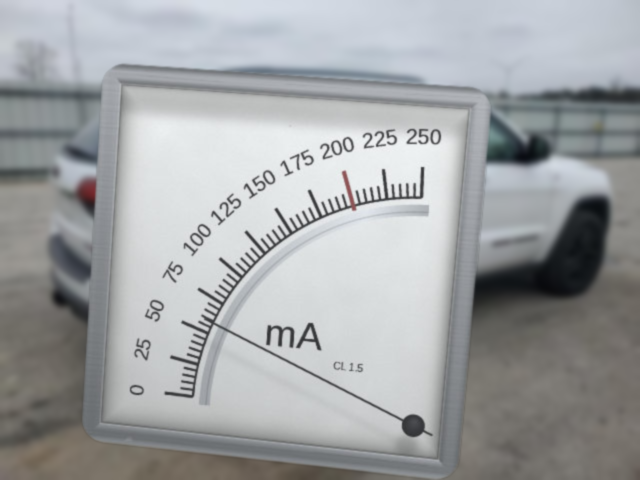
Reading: 60 mA
